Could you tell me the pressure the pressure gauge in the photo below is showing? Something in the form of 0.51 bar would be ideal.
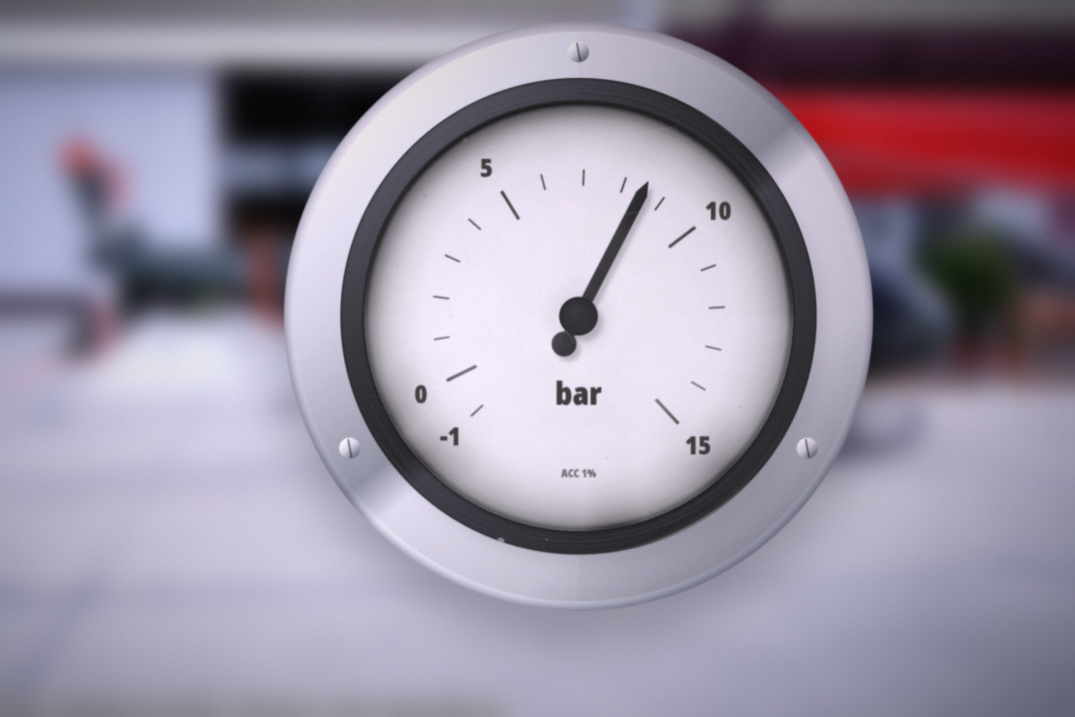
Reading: 8.5 bar
